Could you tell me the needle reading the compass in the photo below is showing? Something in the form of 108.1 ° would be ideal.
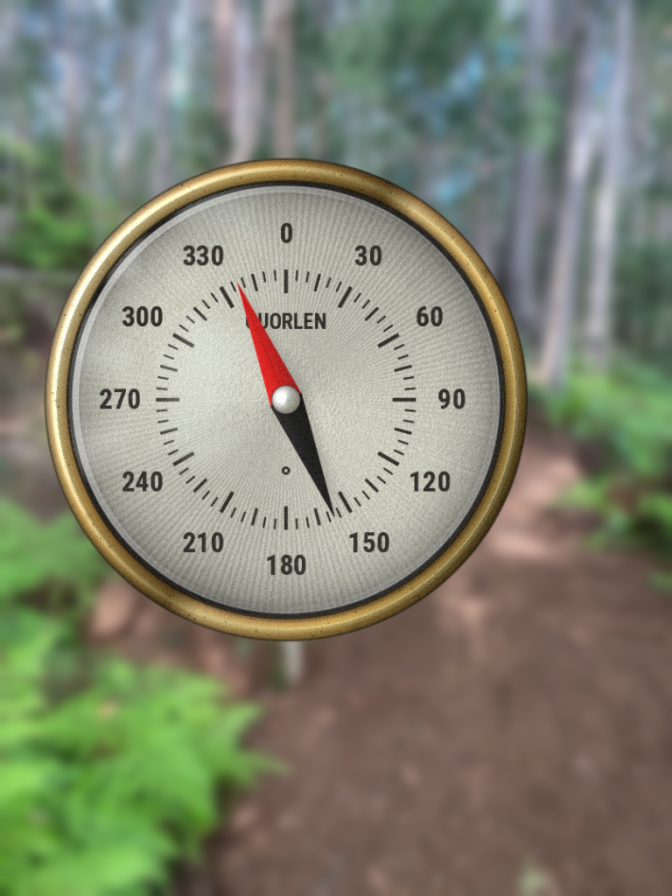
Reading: 337.5 °
